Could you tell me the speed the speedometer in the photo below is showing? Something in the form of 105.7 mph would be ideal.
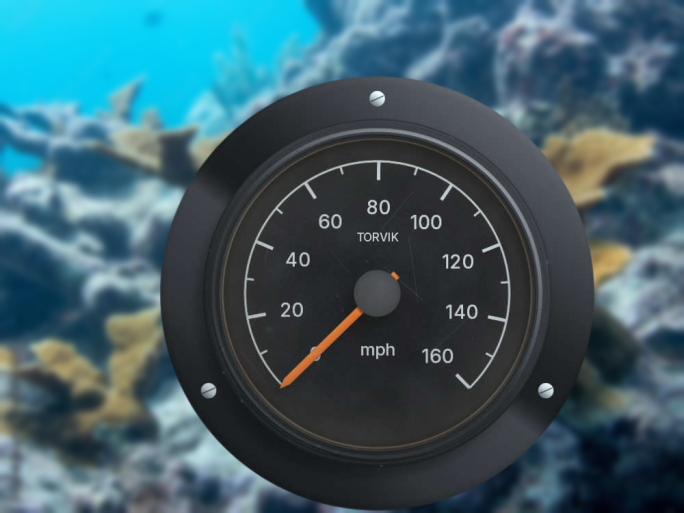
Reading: 0 mph
